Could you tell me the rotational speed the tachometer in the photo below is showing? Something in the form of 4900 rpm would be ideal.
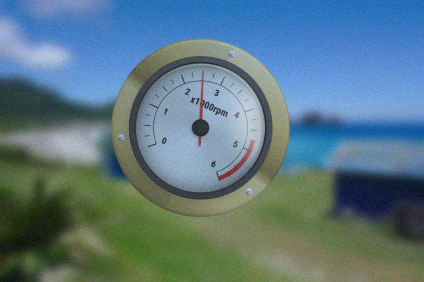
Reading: 2500 rpm
